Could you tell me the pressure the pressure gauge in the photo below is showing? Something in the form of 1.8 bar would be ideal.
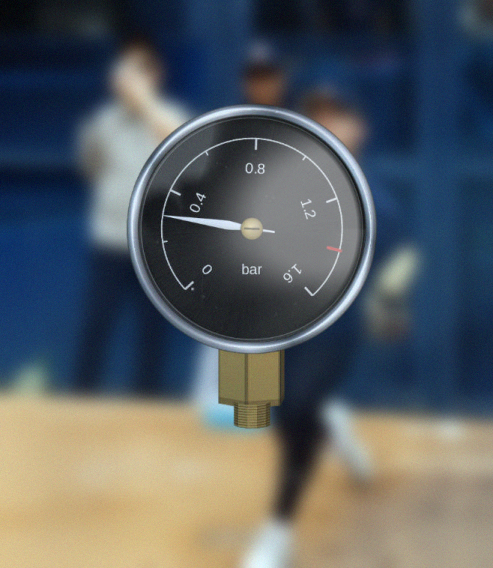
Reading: 0.3 bar
